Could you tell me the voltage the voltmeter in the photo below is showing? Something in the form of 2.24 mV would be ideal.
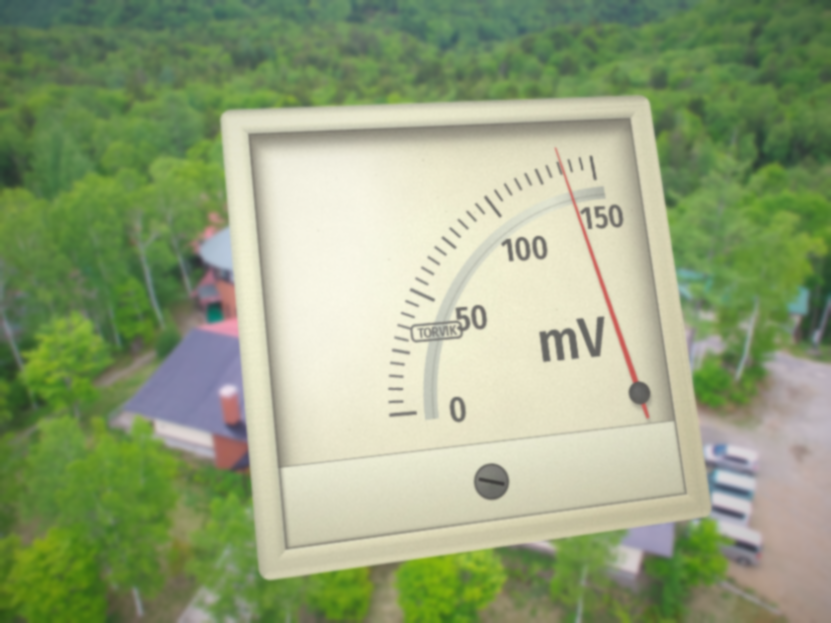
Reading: 135 mV
